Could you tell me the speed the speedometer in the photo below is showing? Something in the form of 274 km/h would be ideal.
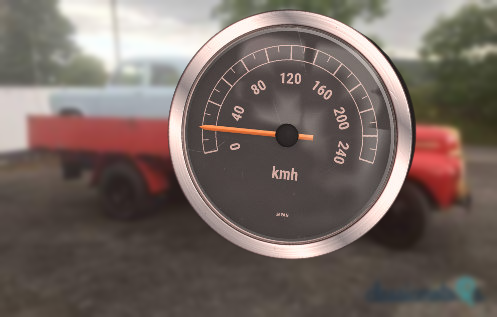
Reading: 20 km/h
